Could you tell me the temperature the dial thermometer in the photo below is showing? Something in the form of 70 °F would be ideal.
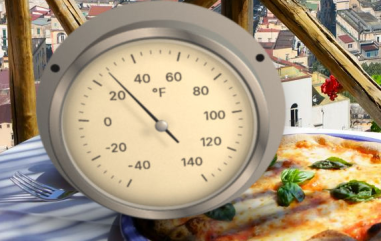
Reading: 28 °F
